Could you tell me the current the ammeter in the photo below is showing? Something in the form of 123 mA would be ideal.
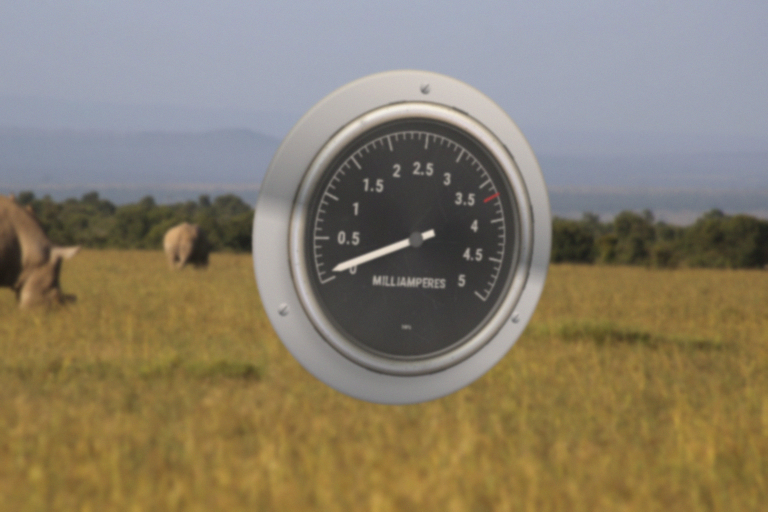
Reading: 0.1 mA
